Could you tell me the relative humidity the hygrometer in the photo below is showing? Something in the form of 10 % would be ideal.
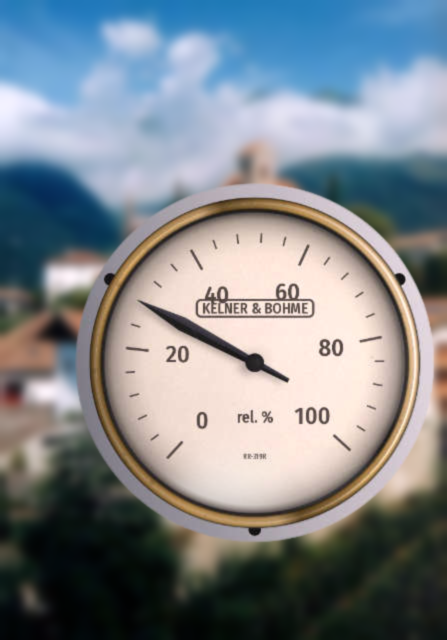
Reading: 28 %
